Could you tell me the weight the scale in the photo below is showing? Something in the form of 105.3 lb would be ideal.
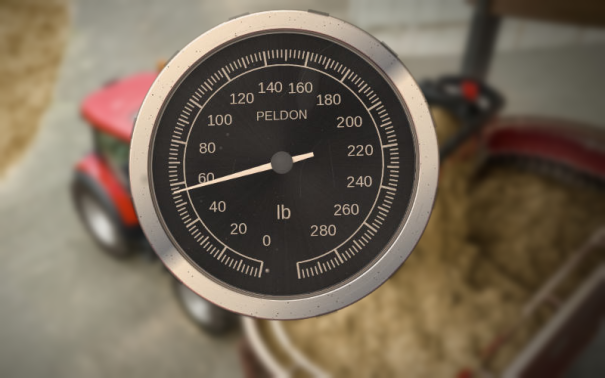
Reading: 56 lb
